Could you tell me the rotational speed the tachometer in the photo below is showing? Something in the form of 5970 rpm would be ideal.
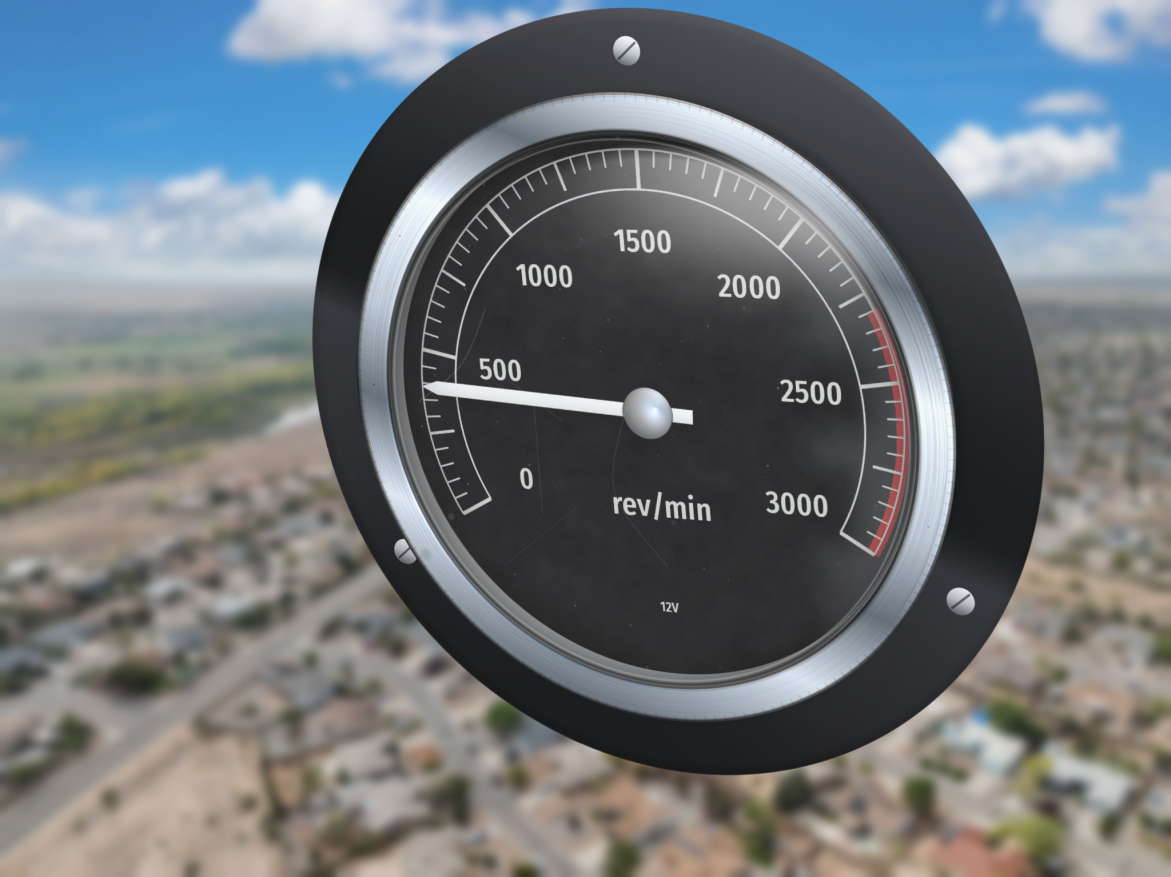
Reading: 400 rpm
